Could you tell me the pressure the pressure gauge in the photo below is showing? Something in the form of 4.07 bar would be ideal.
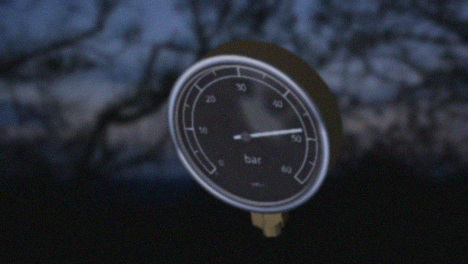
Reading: 47.5 bar
